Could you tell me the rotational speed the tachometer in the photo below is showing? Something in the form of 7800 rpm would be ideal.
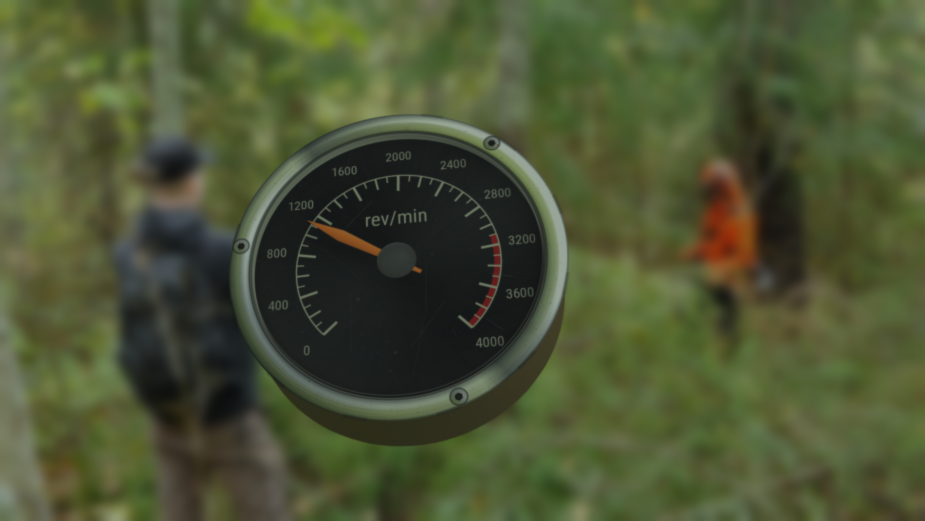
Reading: 1100 rpm
